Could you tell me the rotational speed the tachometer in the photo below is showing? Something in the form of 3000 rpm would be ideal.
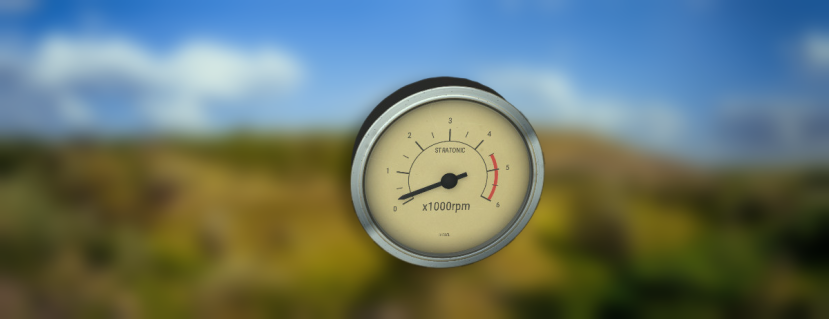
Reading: 250 rpm
